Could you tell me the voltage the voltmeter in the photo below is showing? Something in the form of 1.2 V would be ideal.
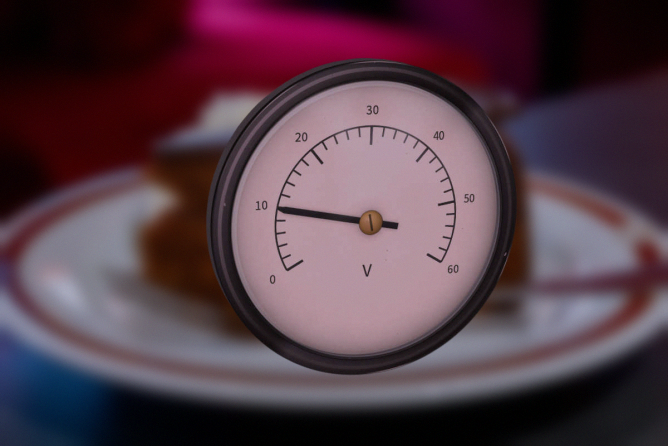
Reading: 10 V
